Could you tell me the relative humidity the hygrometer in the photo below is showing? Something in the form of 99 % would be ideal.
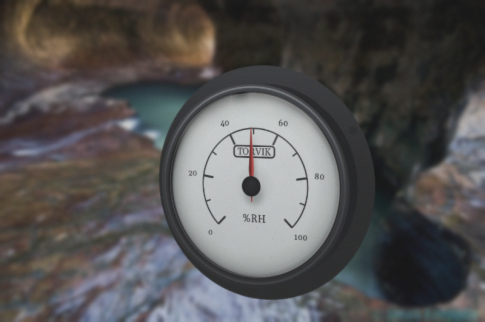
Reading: 50 %
